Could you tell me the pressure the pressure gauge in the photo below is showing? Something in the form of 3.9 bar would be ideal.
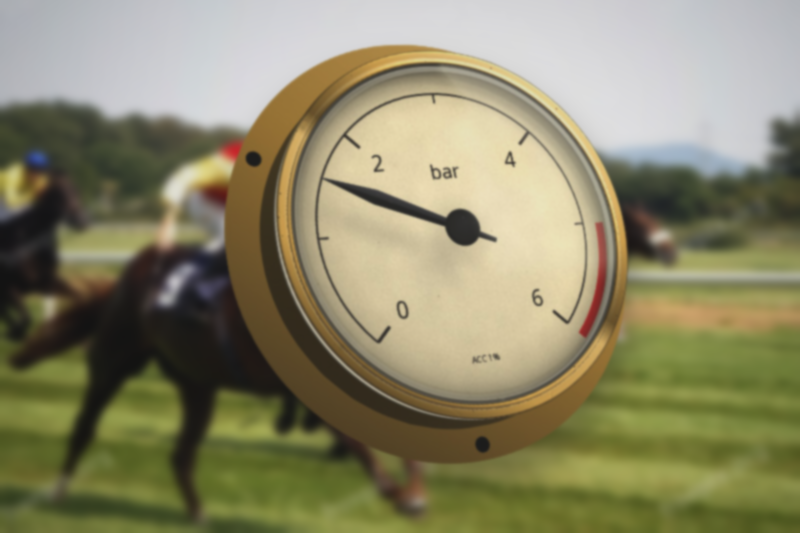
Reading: 1.5 bar
